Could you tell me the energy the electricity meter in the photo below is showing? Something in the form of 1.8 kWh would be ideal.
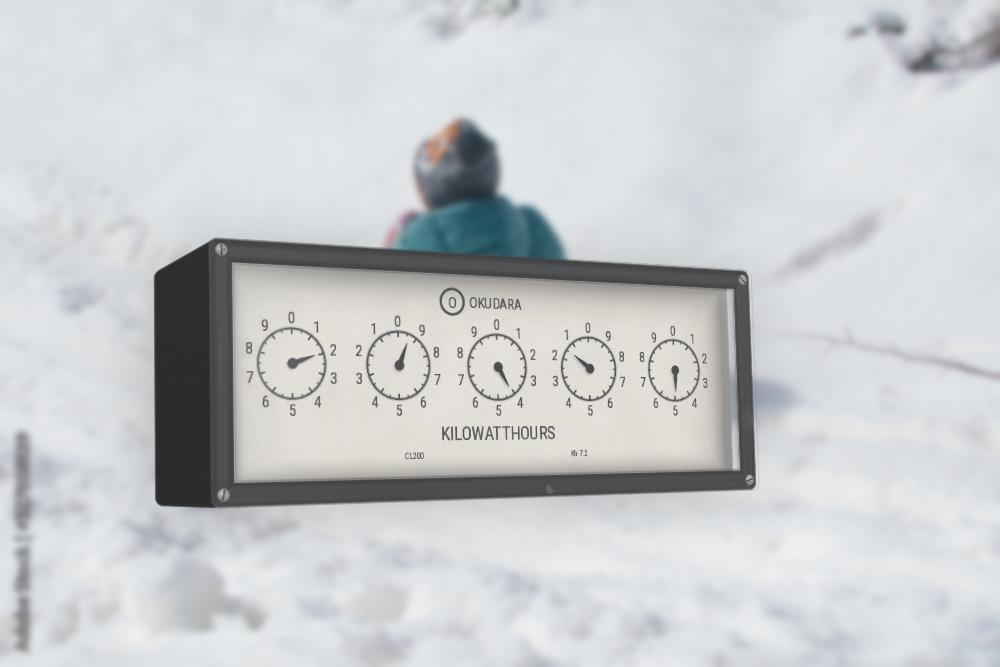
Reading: 19415 kWh
